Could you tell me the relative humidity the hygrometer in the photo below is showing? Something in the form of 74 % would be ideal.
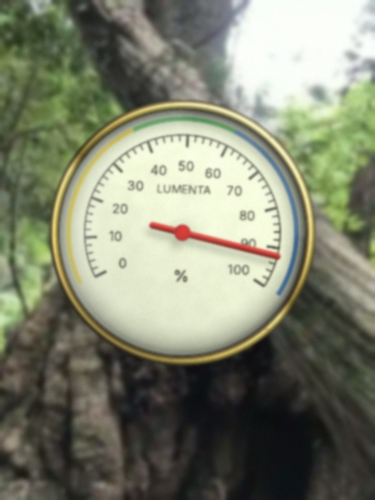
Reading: 92 %
